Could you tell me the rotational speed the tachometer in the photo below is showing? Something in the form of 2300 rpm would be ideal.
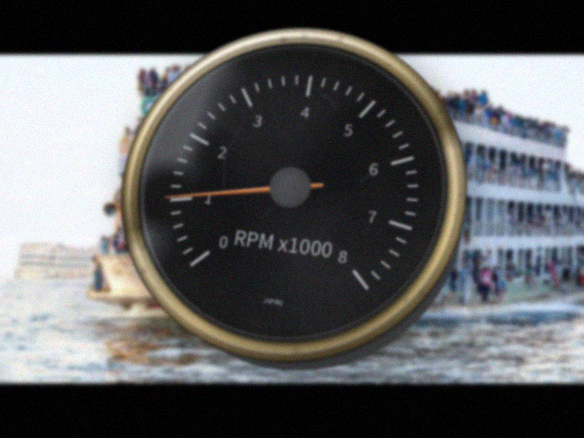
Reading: 1000 rpm
